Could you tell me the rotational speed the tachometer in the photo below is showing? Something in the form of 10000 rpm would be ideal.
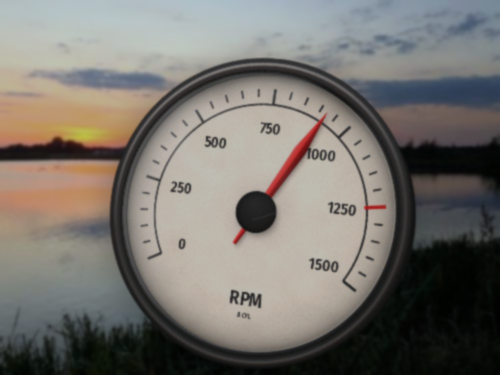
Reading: 925 rpm
